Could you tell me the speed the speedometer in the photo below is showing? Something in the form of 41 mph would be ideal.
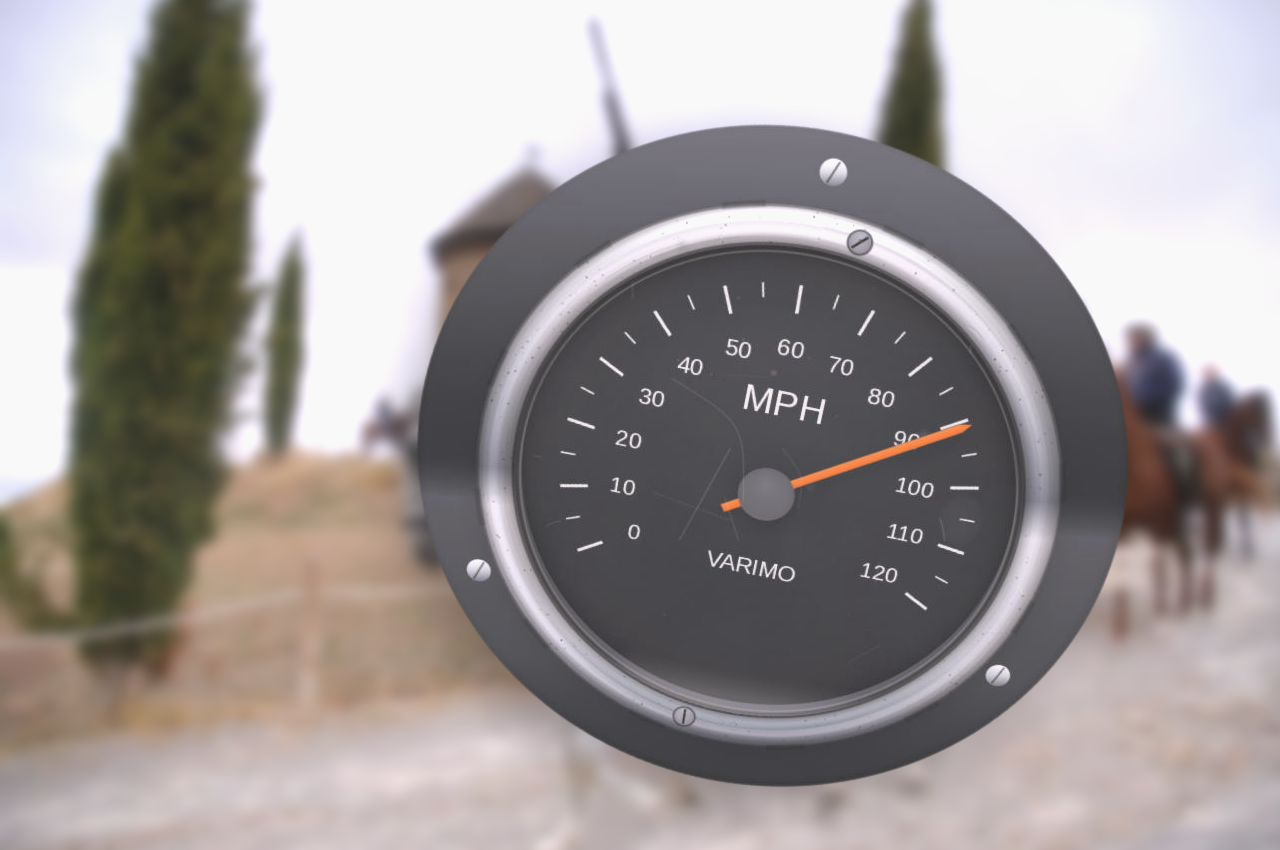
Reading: 90 mph
